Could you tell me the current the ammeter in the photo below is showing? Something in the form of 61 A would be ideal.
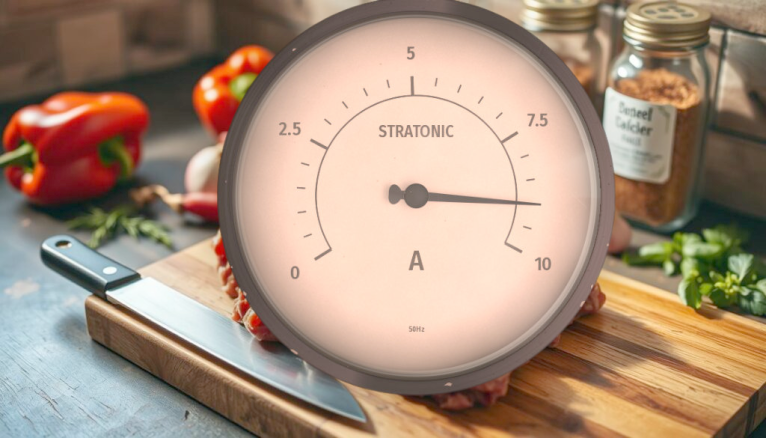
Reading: 9 A
